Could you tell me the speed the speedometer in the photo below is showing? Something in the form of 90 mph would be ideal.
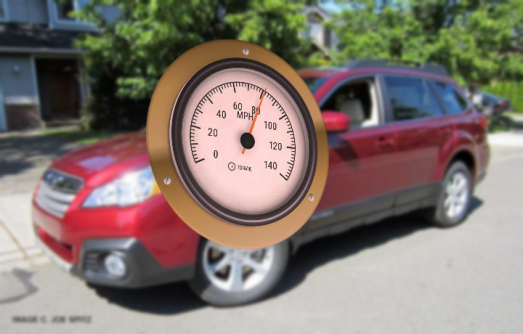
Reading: 80 mph
